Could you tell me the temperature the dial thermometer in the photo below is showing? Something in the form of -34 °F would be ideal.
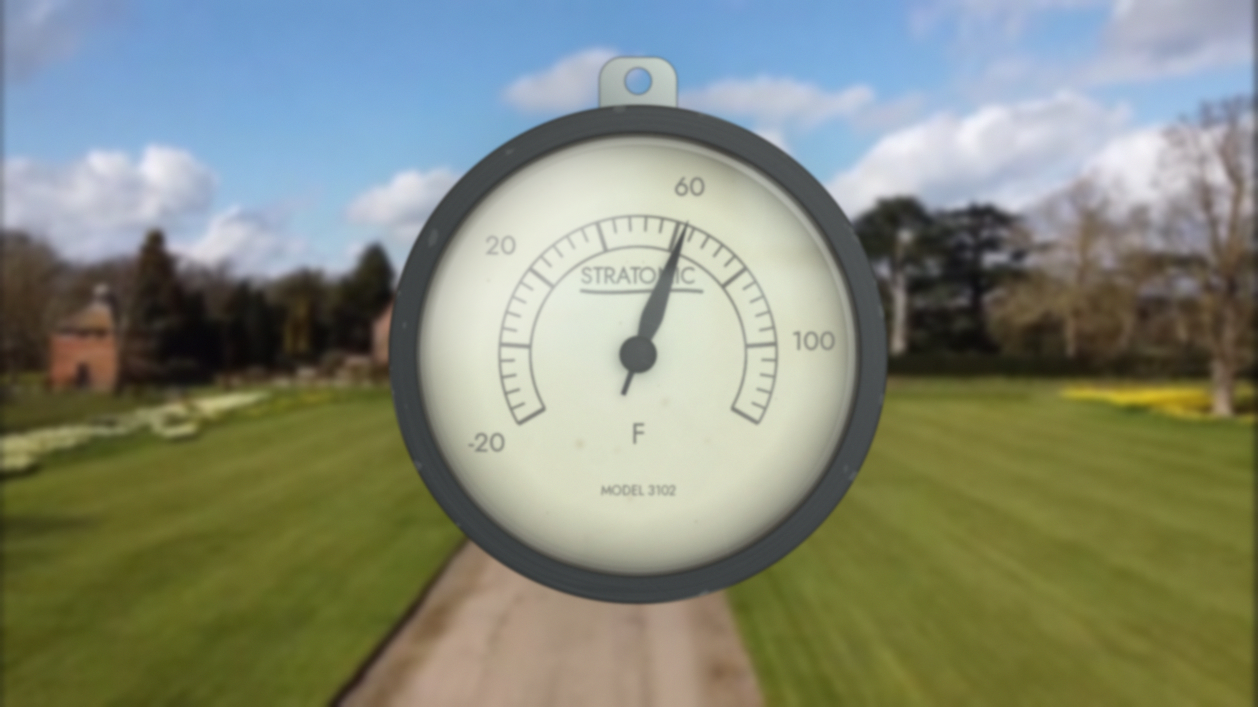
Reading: 62 °F
